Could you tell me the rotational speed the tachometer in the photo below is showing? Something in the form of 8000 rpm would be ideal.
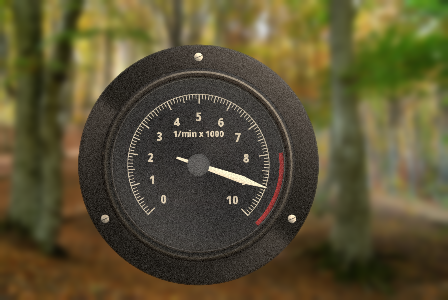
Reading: 9000 rpm
